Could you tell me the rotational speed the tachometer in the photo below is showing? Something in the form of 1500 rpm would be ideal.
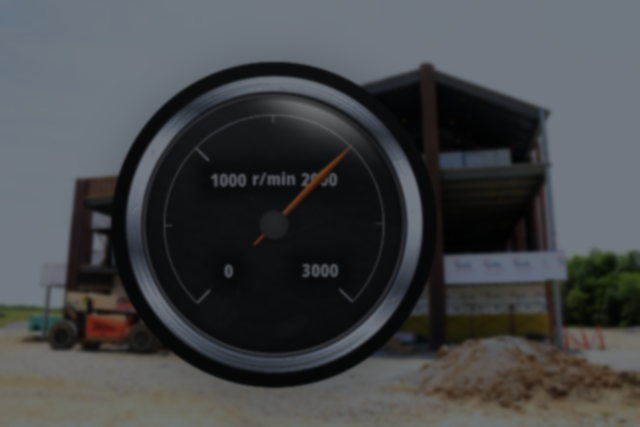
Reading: 2000 rpm
